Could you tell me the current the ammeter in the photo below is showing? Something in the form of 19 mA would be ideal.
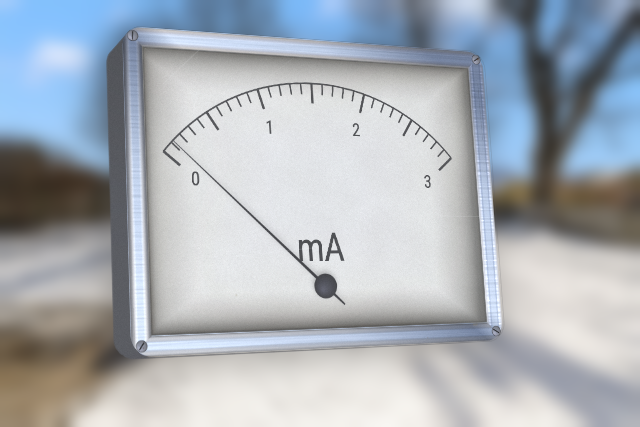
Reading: 0.1 mA
